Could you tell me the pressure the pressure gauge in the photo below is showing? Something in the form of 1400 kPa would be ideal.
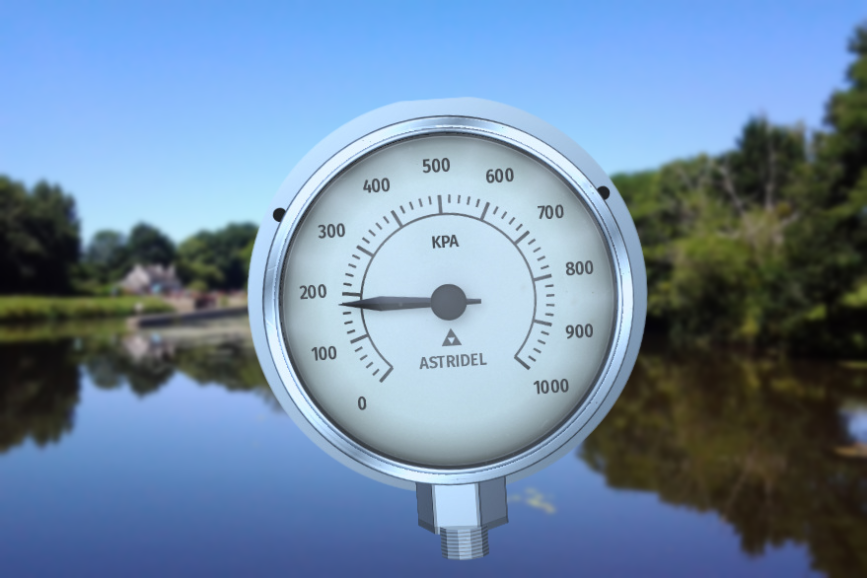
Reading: 180 kPa
